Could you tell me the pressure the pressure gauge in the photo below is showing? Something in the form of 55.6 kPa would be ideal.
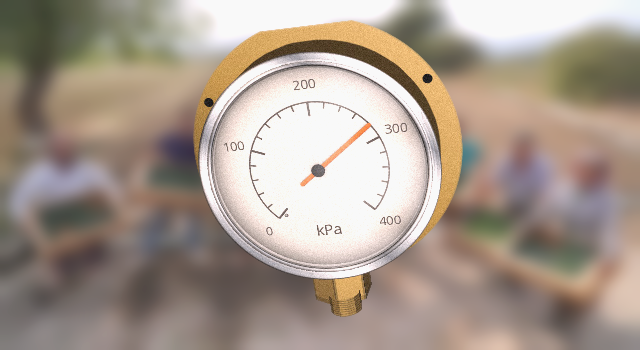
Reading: 280 kPa
